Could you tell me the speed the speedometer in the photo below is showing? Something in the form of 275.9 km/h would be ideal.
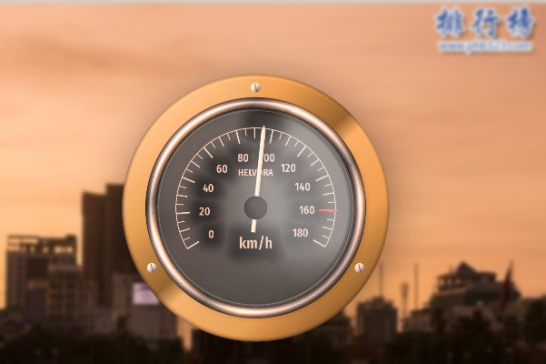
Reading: 95 km/h
